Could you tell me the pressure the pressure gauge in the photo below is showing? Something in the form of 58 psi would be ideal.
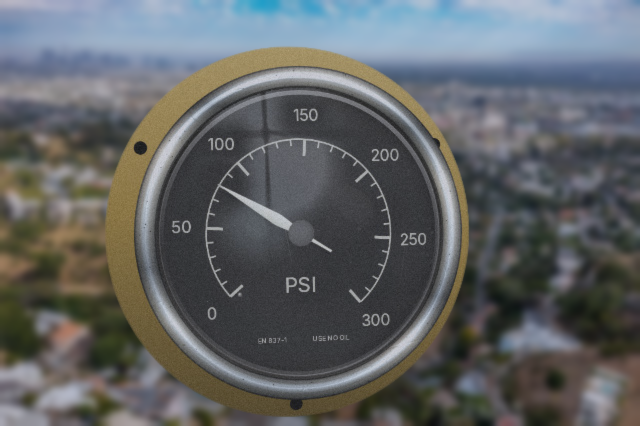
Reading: 80 psi
